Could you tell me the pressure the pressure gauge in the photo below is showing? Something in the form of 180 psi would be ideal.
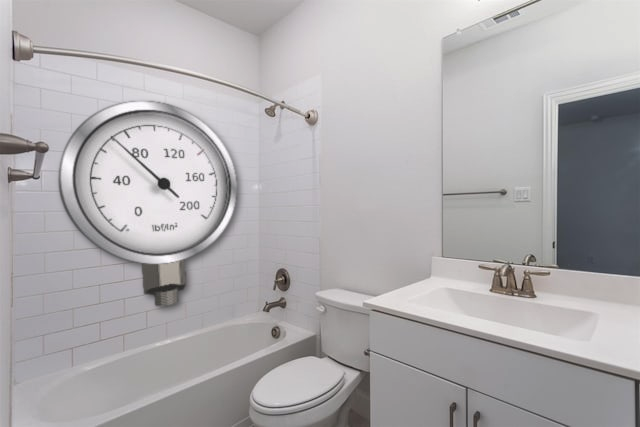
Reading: 70 psi
